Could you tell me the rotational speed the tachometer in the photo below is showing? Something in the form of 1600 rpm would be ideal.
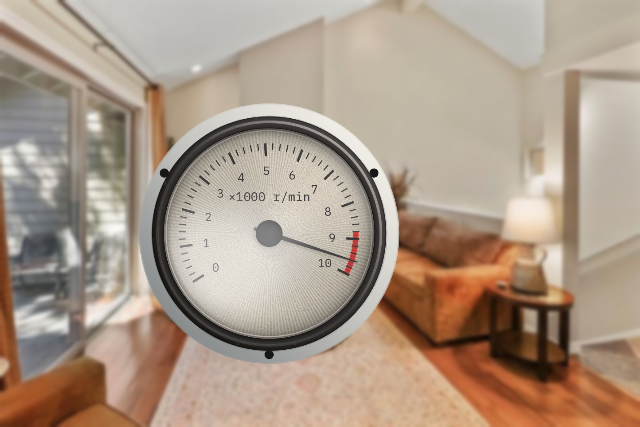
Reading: 9600 rpm
